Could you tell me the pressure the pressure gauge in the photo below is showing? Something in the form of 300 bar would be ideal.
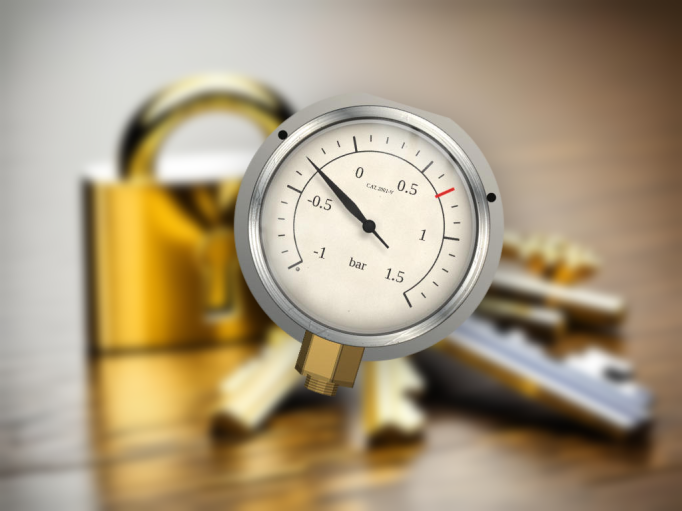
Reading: -0.3 bar
